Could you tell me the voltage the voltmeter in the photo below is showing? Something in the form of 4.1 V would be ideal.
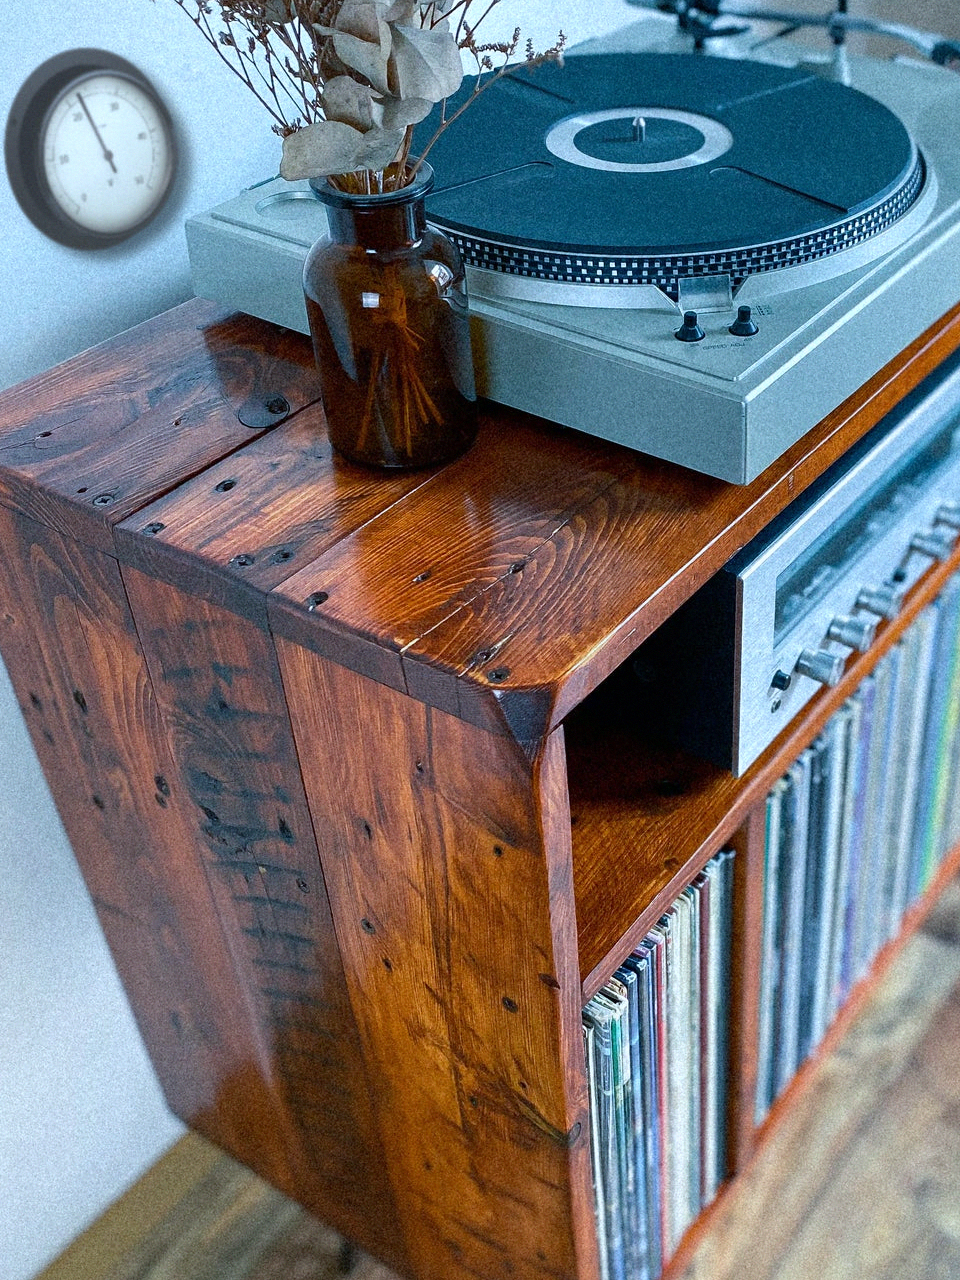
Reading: 22 V
